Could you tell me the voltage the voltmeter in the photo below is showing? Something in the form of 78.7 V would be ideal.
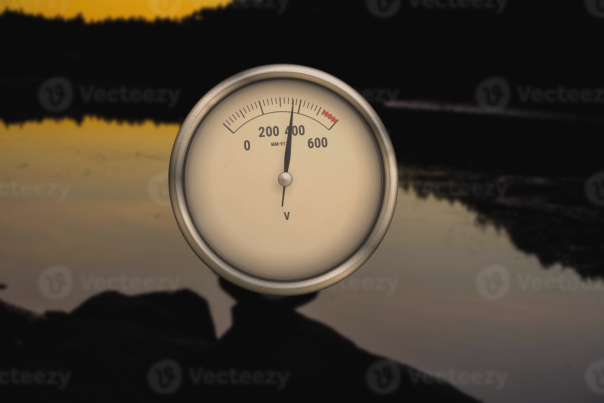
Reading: 360 V
